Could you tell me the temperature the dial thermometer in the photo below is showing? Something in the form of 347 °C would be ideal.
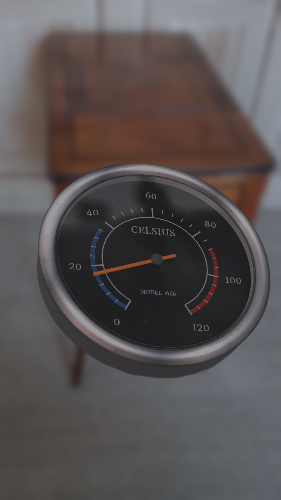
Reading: 16 °C
